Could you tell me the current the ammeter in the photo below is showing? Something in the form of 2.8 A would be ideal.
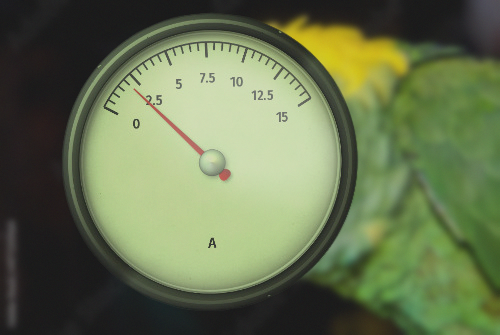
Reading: 2 A
